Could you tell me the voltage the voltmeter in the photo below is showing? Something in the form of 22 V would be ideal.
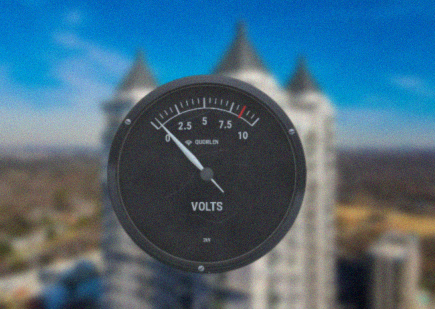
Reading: 0.5 V
